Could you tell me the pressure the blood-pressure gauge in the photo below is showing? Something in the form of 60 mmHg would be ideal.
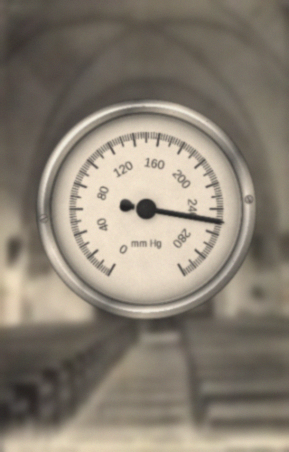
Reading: 250 mmHg
